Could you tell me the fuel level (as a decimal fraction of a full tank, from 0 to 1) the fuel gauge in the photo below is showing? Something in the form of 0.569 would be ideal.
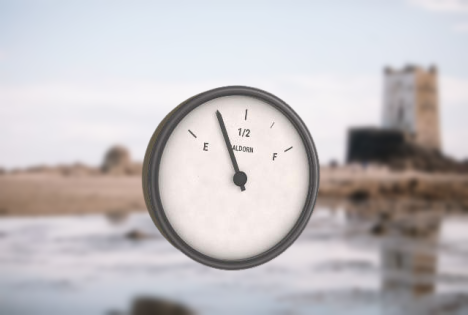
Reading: 0.25
